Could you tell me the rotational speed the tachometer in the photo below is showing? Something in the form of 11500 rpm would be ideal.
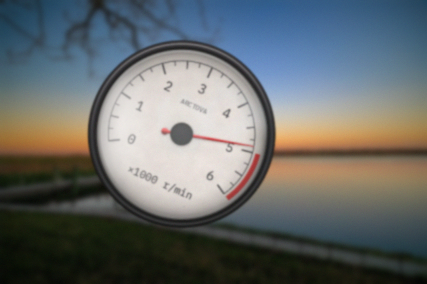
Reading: 4875 rpm
